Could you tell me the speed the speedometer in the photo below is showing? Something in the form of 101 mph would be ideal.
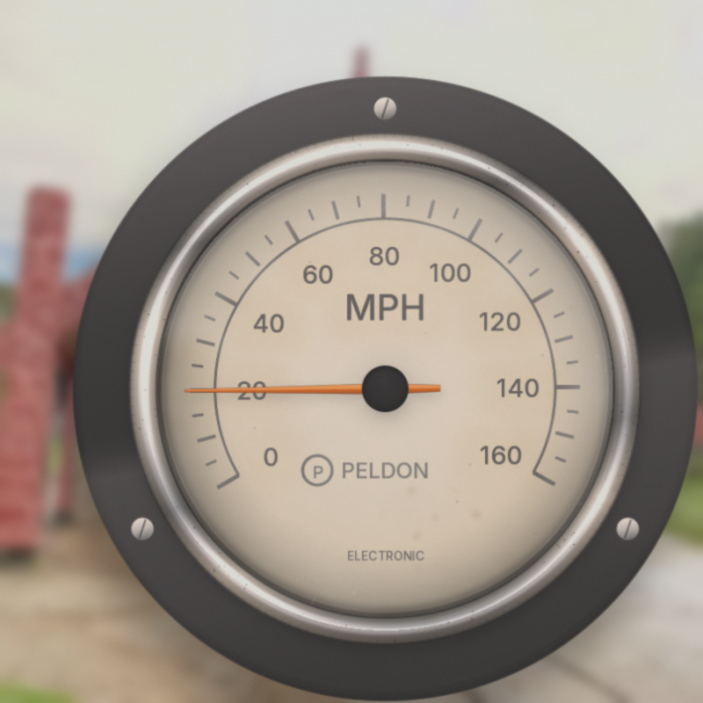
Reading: 20 mph
